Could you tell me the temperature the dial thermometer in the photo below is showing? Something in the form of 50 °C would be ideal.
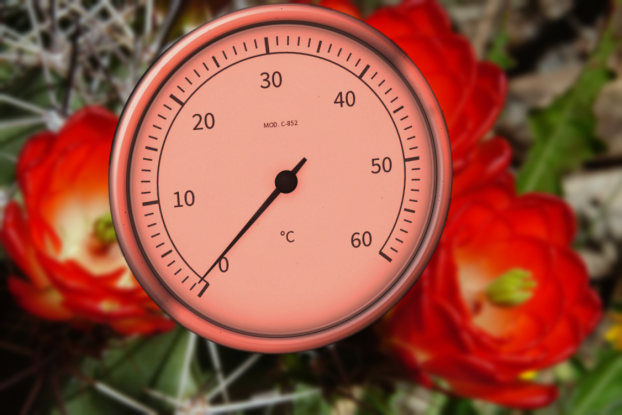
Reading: 1 °C
